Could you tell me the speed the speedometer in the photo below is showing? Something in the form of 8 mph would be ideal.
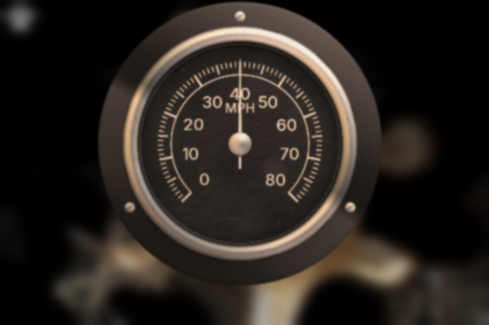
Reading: 40 mph
